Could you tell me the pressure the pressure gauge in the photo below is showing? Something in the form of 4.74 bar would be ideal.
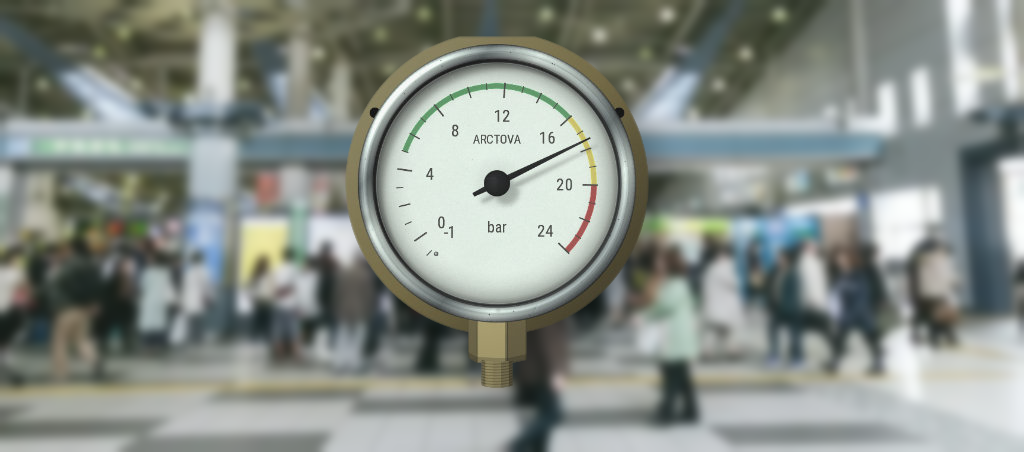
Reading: 17.5 bar
